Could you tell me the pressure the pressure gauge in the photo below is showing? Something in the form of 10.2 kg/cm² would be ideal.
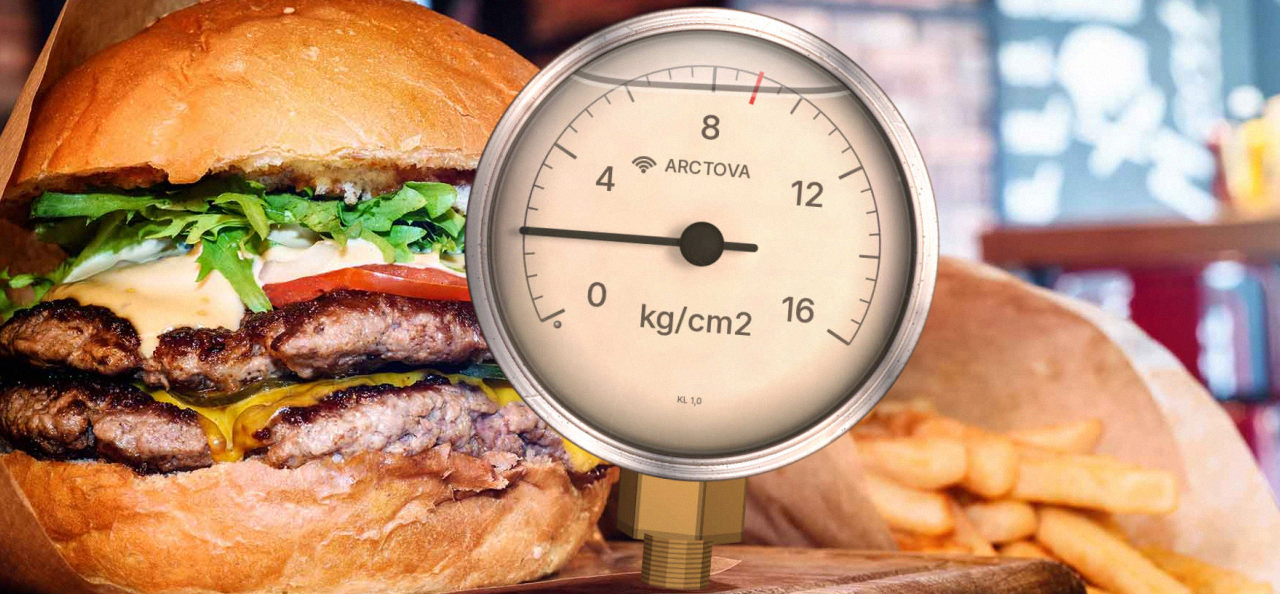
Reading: 2 kg/cm²
